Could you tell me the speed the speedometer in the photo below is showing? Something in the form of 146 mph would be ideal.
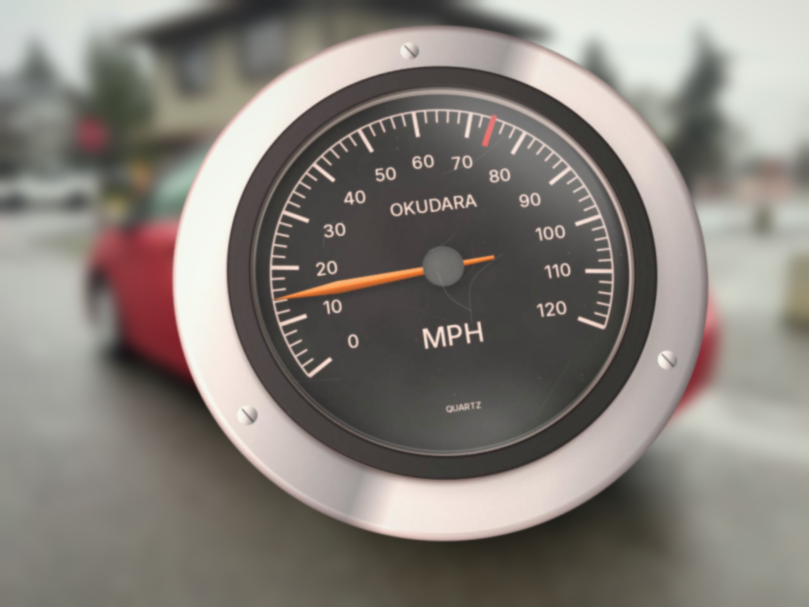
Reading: 14 mph
